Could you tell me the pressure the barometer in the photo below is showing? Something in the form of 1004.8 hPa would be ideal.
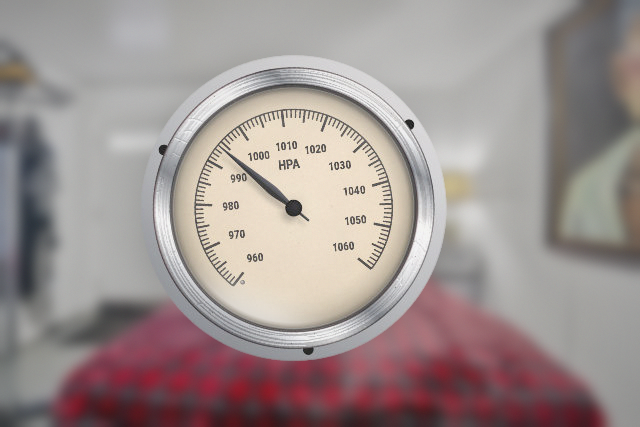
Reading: 994 hPa
